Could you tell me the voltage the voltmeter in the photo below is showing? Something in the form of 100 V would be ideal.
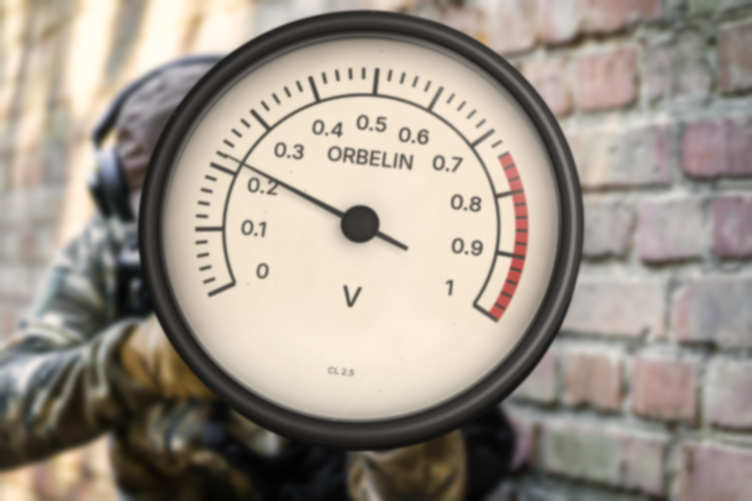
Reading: 0.22 V
